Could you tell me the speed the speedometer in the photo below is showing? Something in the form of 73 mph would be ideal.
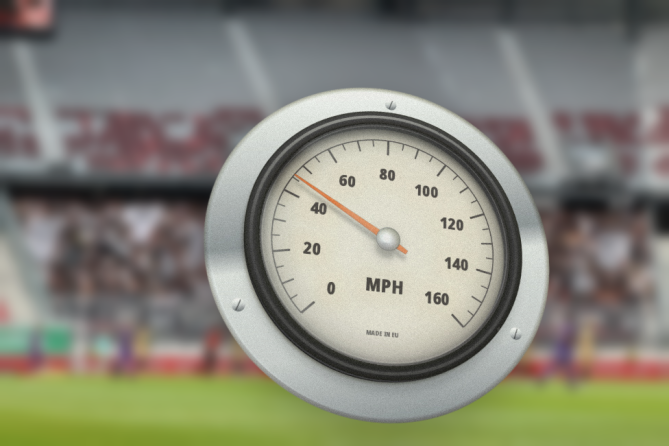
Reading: 45 mph
